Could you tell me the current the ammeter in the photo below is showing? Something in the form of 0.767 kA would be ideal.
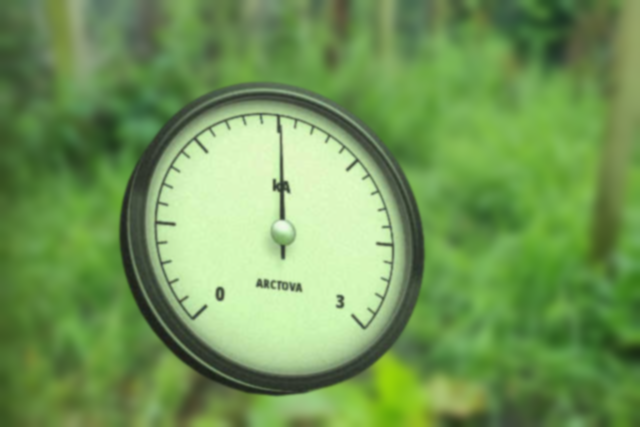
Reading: 1.5 kA
